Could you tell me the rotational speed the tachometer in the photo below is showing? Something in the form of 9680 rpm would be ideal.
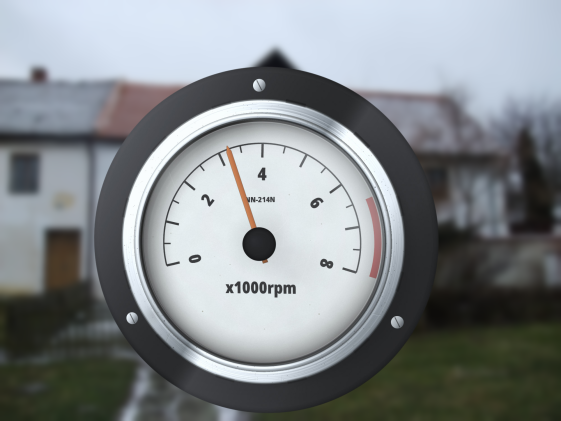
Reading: 3250 rpm
